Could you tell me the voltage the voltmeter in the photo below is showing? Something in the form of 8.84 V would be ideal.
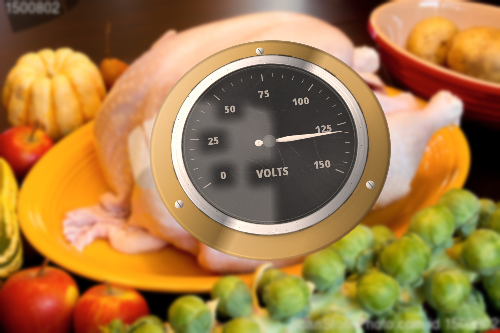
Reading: 130 V
